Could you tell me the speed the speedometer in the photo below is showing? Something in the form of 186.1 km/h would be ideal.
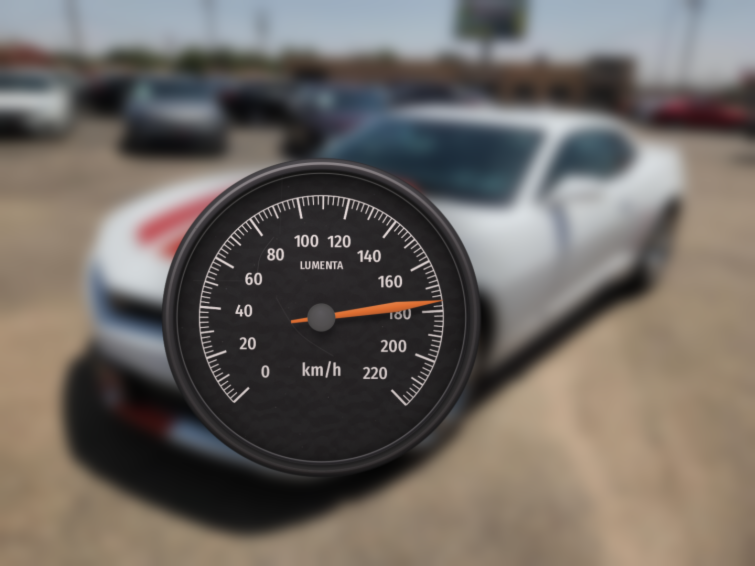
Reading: 176 km/h
